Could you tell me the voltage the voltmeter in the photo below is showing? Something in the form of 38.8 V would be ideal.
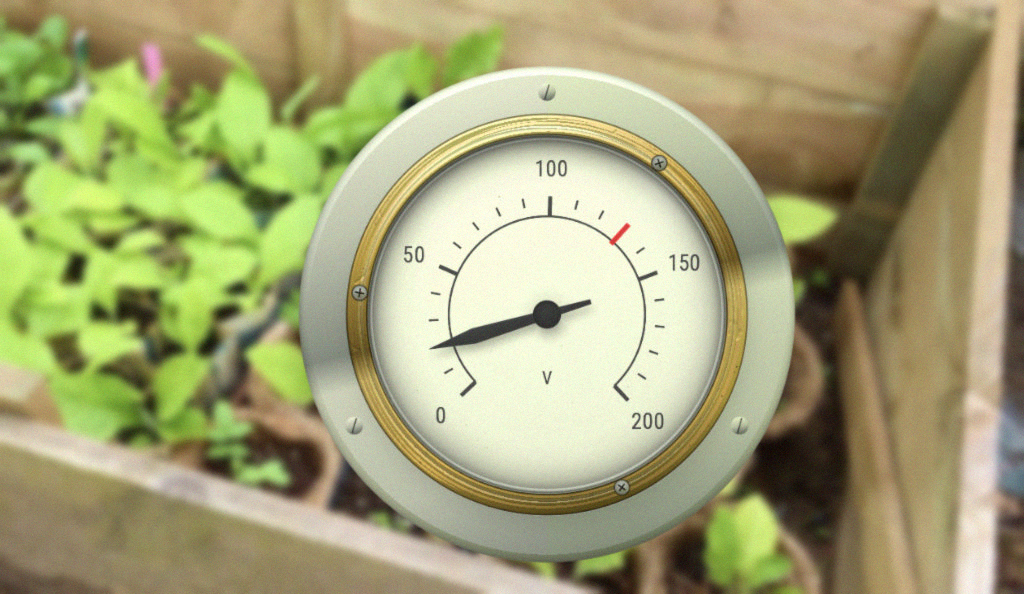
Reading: 20 V
